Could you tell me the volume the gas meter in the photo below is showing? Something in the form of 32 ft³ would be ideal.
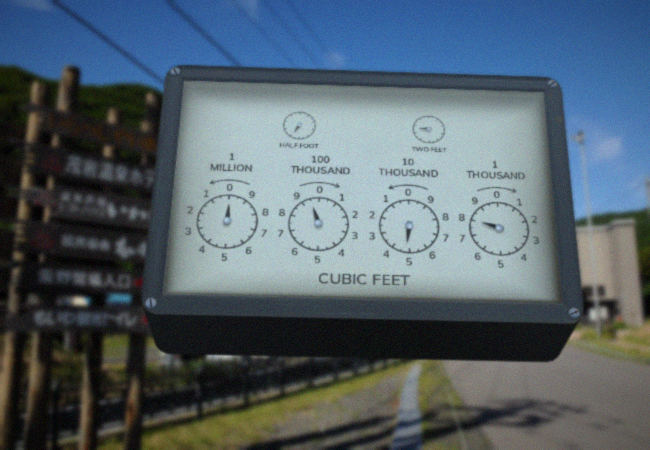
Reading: 994800 ft³
